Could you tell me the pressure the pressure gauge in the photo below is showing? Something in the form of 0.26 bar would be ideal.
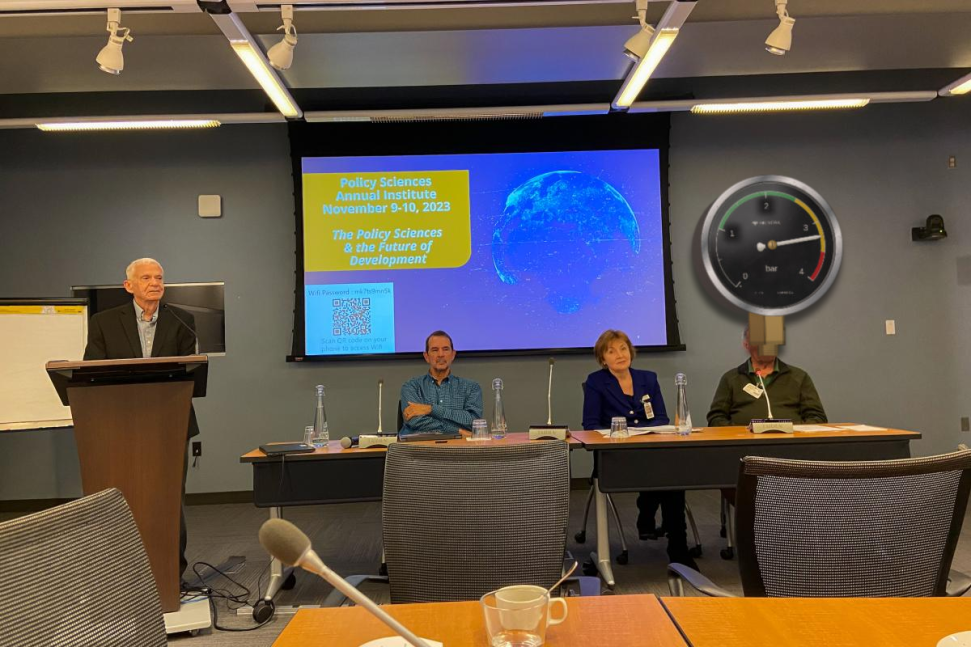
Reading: 3.25 bar
